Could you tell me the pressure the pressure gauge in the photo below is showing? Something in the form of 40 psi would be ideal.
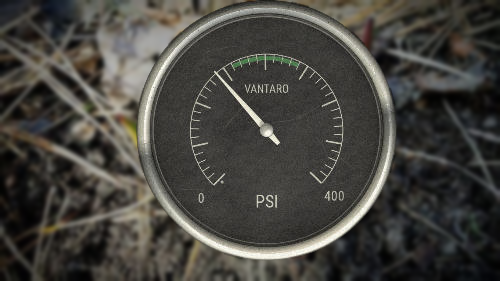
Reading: 140 psi
